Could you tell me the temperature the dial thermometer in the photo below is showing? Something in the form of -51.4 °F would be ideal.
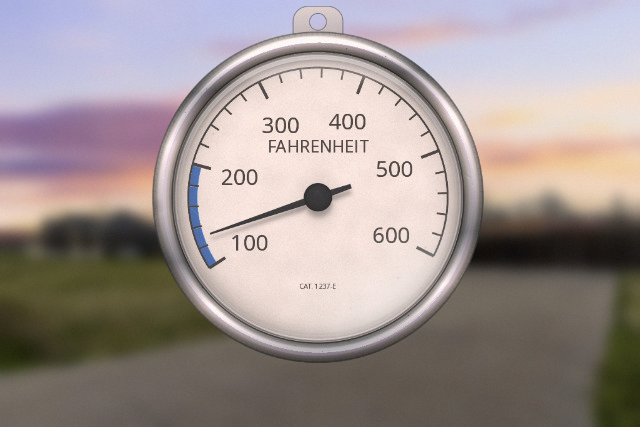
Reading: 130 °F
